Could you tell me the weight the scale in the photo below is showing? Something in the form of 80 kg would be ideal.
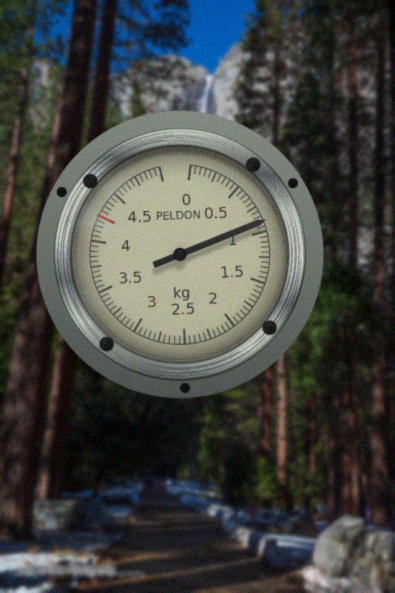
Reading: 0.9 kg
